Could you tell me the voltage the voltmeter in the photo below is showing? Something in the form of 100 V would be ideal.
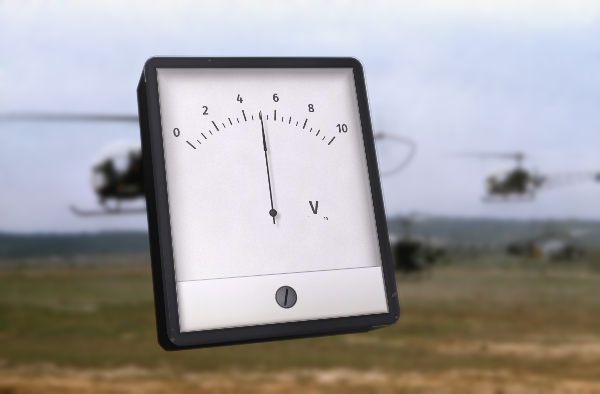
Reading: 5 V
